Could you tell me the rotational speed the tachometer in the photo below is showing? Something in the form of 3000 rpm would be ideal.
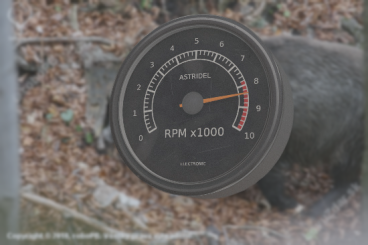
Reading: 8400 rpm
